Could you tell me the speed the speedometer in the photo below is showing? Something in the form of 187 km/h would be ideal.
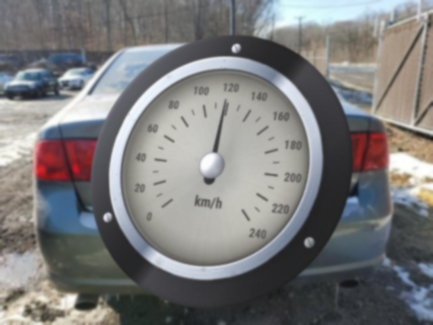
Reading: 120 km/h
